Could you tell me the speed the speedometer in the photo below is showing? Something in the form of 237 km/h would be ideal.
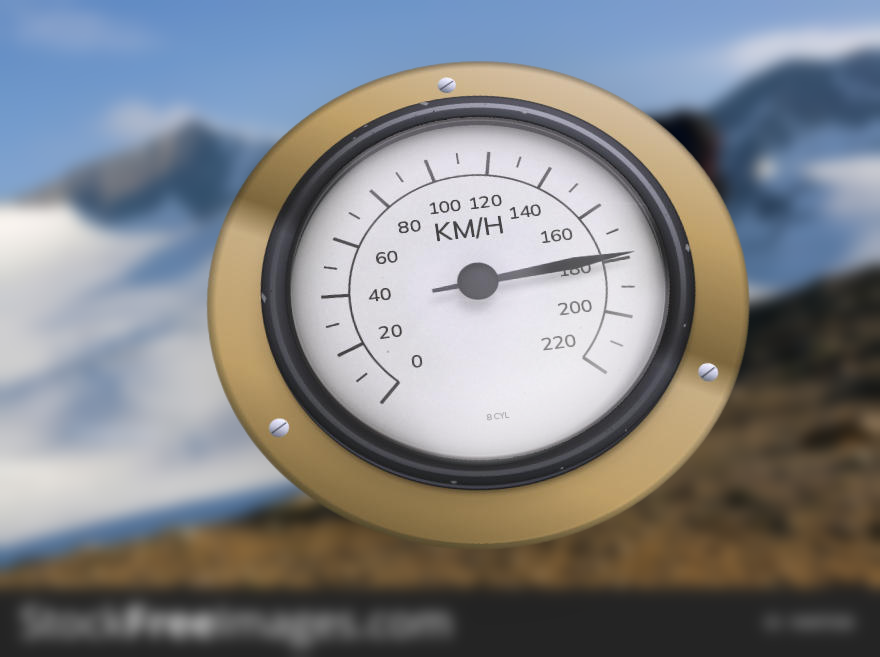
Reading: 180 km/h
